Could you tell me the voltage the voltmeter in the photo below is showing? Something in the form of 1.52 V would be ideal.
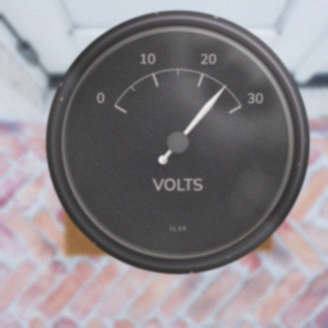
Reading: 25 V
